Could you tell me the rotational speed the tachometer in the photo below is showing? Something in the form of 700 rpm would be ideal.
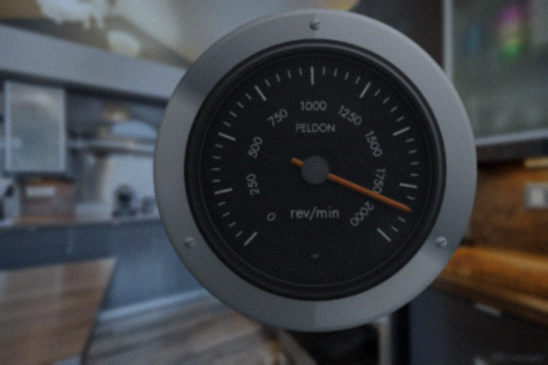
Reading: 1850 rpm
